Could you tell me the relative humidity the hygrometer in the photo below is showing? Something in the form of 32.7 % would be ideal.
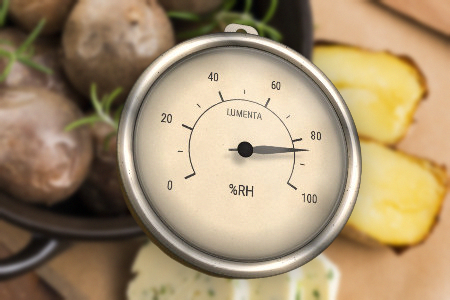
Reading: 85 %
